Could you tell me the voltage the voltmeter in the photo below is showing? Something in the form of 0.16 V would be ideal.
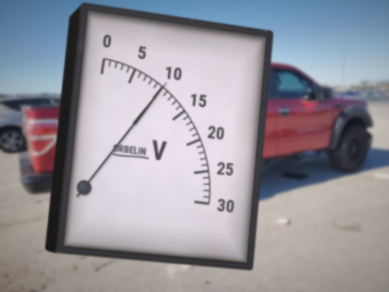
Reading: 10 V
